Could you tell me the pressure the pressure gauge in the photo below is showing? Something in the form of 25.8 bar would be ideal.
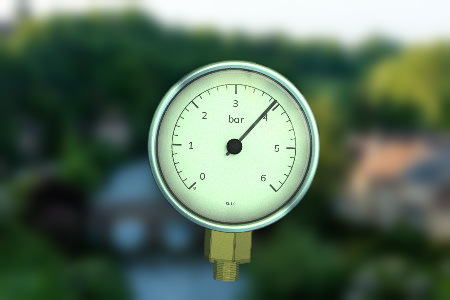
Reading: 3.9 bar
